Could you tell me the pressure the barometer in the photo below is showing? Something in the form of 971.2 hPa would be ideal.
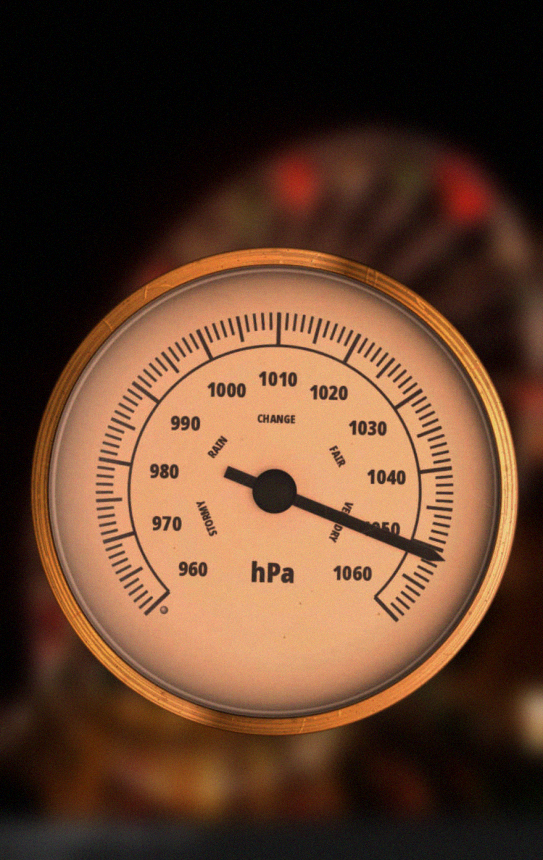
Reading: 1051 hPa
